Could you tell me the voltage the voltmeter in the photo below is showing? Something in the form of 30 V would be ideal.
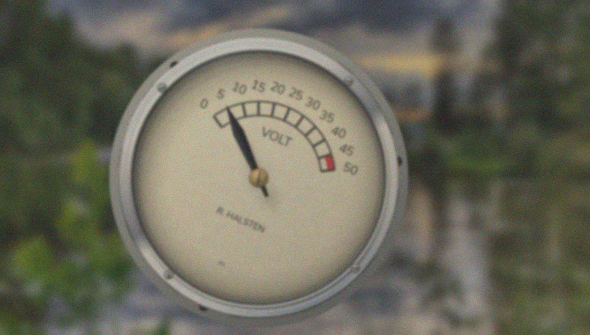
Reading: 5 V
